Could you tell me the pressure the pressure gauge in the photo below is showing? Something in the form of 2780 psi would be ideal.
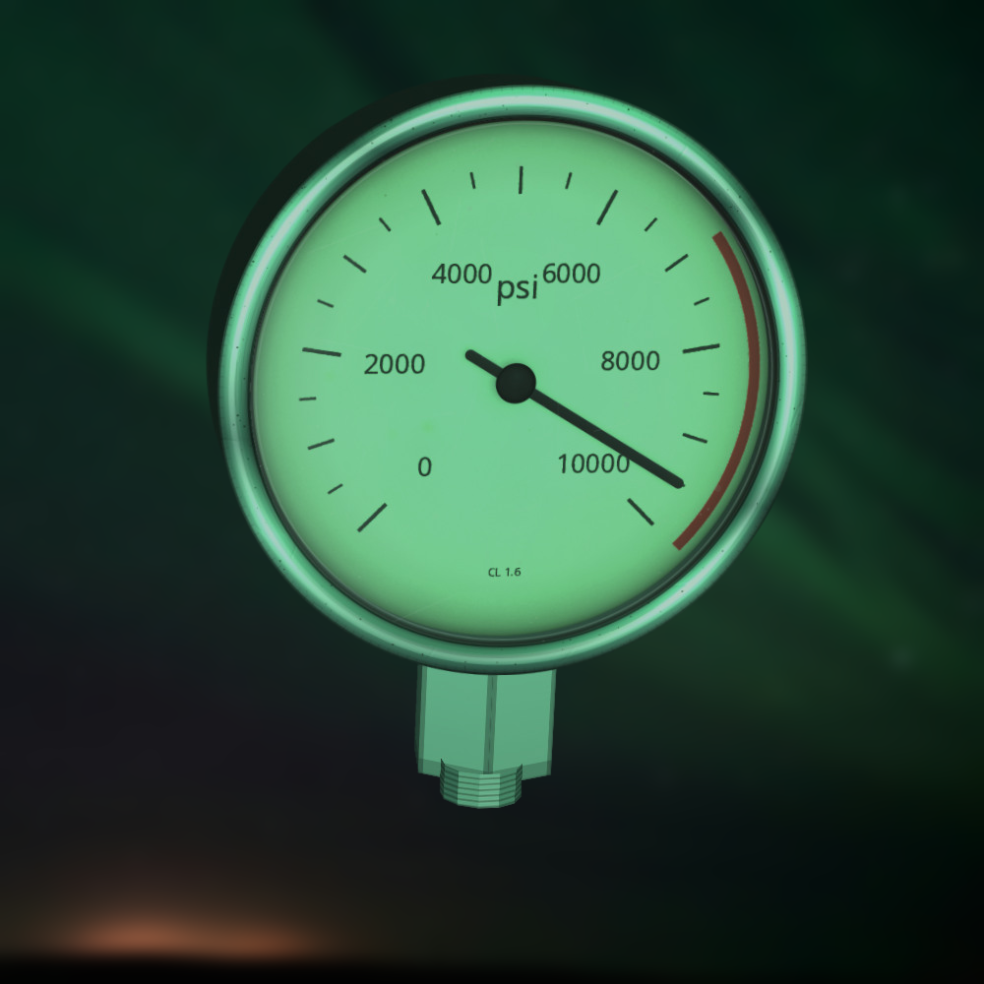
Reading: 9500 psi
